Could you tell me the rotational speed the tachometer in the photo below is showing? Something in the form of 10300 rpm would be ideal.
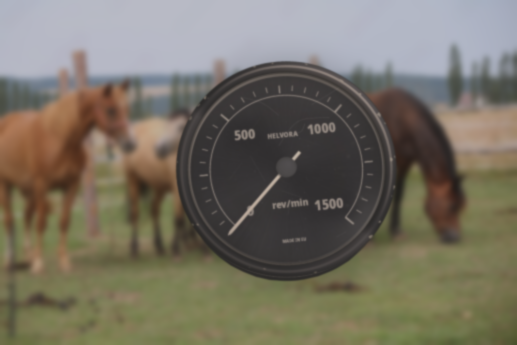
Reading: 0 rpm
